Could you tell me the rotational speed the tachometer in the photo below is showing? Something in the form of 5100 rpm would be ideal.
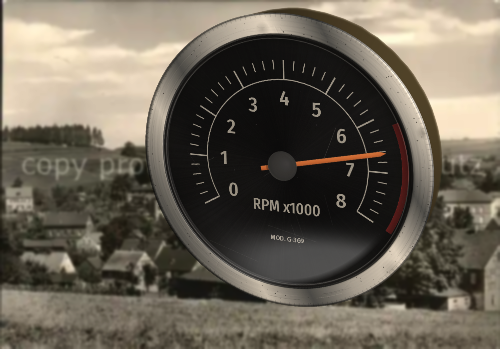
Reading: 6600 rpm
